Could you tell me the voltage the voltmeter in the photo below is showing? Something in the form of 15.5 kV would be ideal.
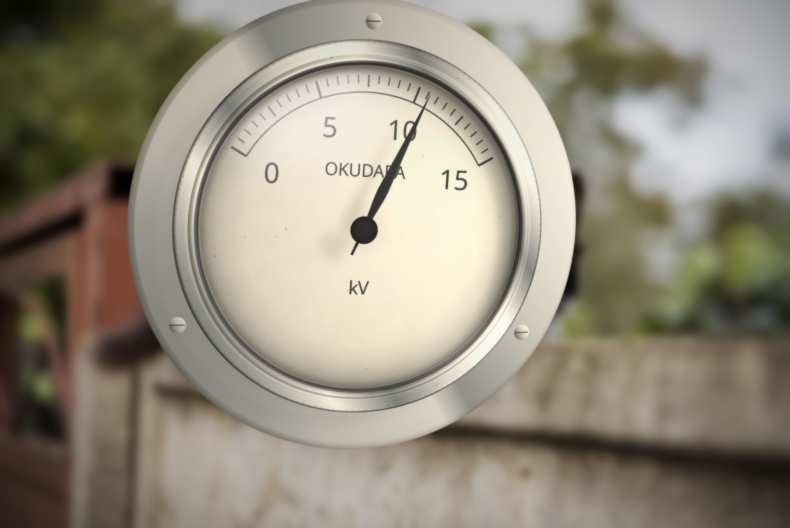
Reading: 10.5 kV
